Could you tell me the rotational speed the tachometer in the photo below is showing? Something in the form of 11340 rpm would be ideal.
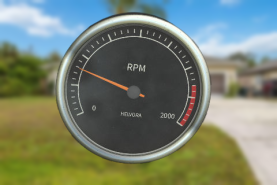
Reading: 400 rpm
